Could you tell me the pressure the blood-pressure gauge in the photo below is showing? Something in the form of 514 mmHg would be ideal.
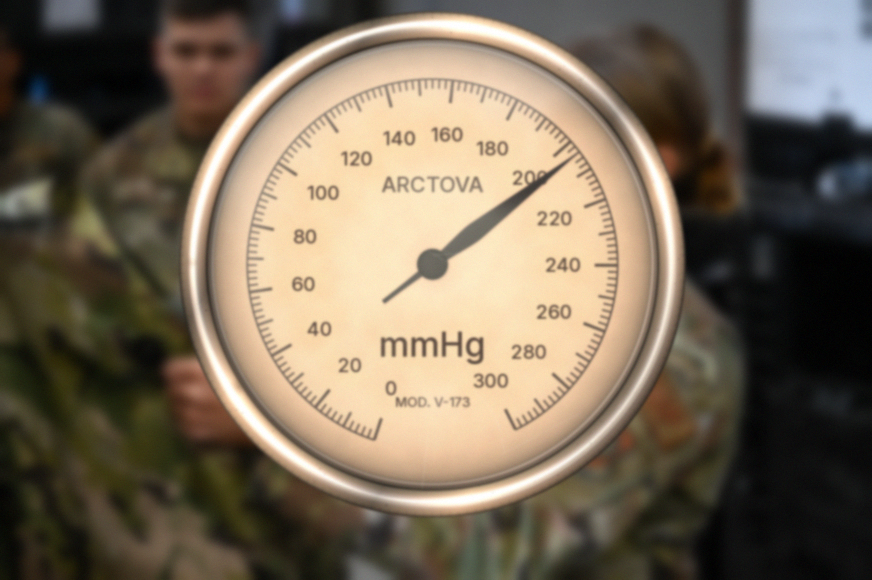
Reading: 204 mmHg
